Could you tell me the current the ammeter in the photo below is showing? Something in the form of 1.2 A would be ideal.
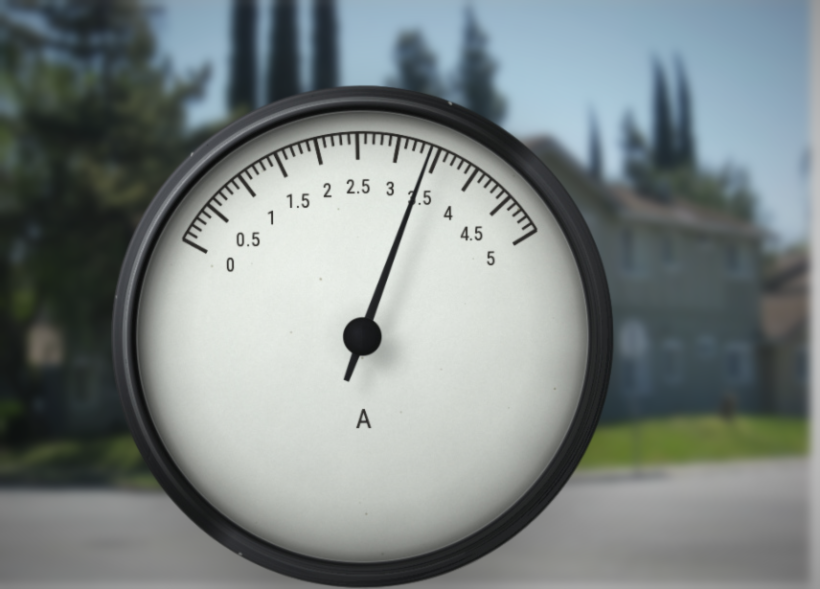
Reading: 3.4 A
